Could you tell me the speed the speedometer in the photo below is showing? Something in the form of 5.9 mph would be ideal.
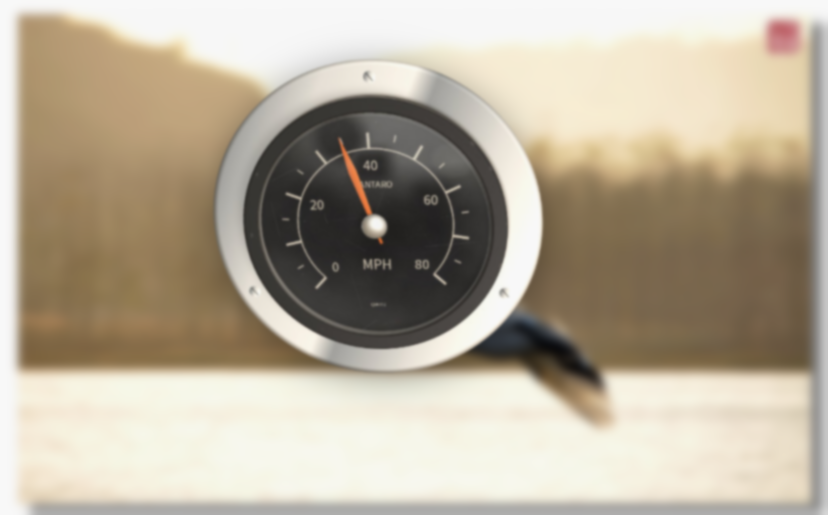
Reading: 35 mph
